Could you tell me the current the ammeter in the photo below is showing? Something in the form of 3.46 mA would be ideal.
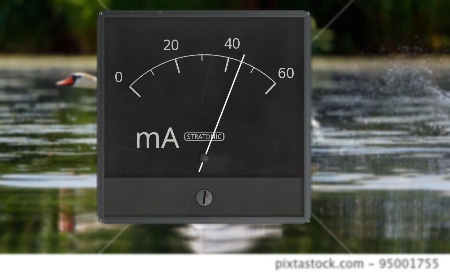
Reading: 45 mA
